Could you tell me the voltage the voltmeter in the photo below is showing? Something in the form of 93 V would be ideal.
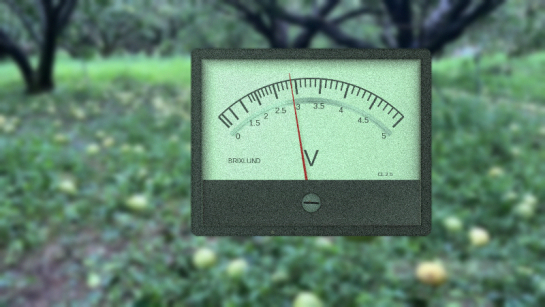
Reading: 2.9 V
